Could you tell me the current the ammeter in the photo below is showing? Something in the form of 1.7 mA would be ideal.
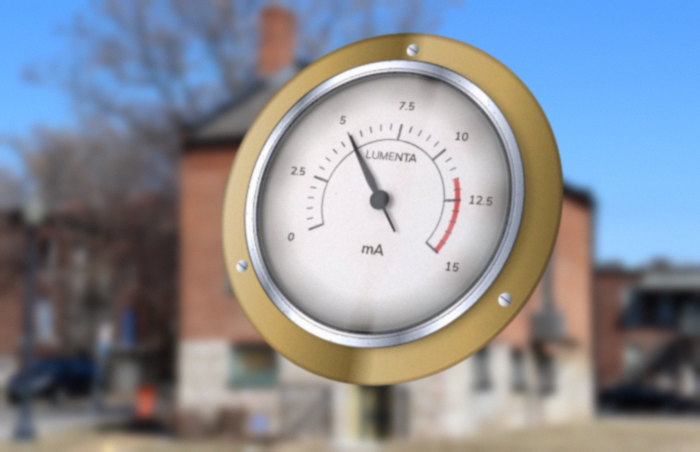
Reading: 5 mA
